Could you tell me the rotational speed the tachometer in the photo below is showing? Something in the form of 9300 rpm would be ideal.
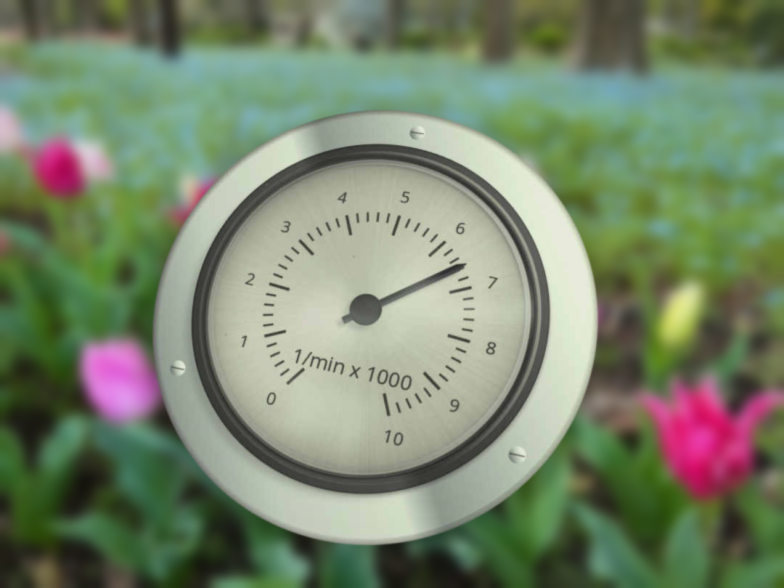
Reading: 6600 rpm
